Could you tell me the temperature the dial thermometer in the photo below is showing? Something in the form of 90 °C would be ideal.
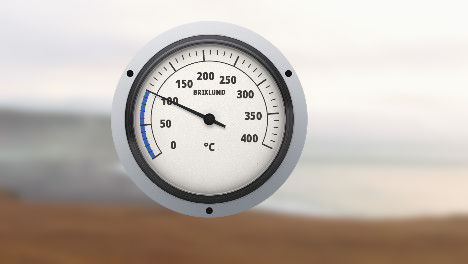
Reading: 100 °C
